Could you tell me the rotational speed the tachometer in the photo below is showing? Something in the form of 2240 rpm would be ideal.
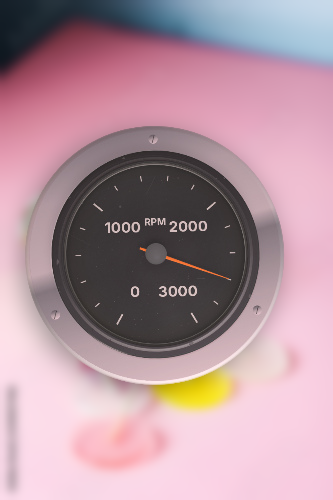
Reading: 2600 rpm
